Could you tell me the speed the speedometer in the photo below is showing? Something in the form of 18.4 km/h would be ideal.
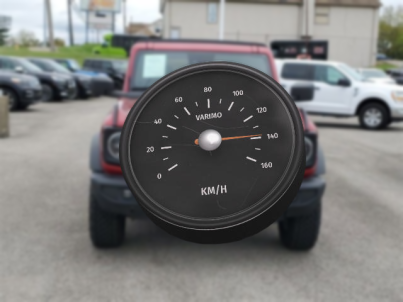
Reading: 140 km/h
